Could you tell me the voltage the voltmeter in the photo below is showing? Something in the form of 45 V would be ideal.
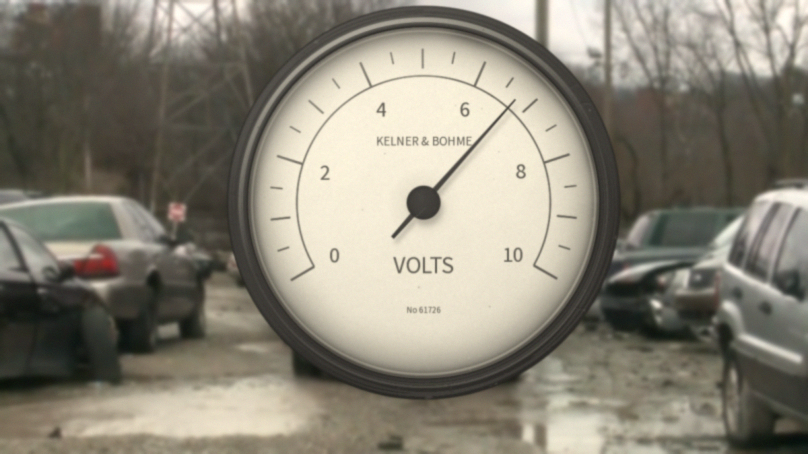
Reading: 6.75 V
